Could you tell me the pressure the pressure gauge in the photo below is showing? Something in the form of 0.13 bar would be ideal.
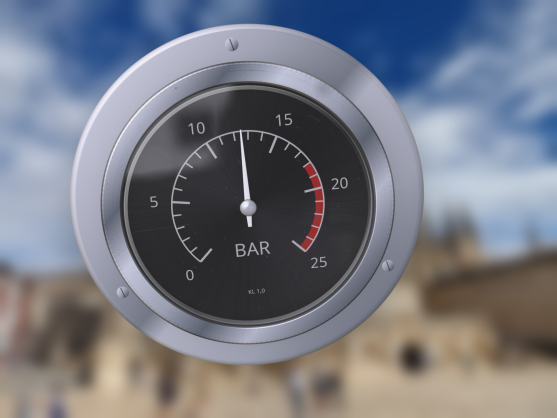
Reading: 12.5 bar
